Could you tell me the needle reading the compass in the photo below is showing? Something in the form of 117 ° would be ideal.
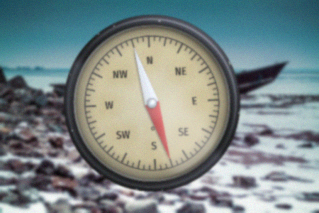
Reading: 165 °
